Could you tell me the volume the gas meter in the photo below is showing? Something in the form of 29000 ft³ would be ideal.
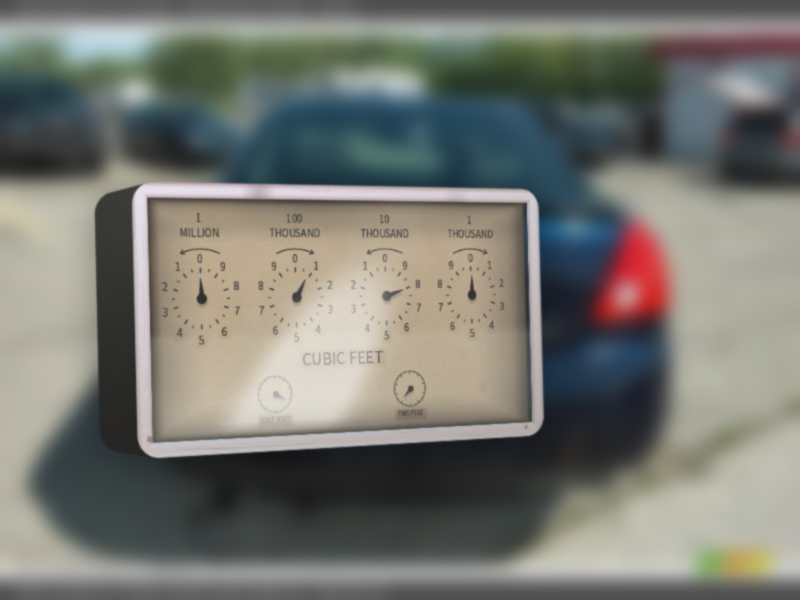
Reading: 8000 ft³
